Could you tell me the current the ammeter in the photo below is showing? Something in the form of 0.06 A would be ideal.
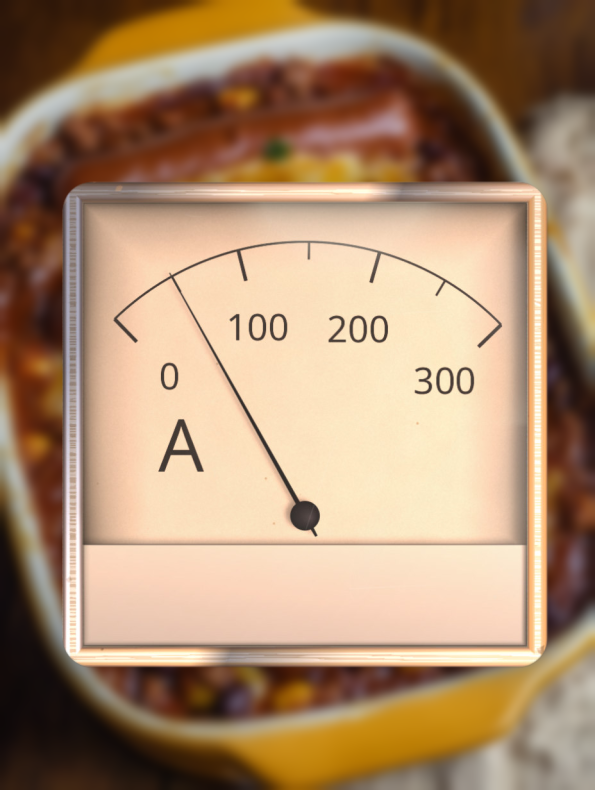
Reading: 50 A
